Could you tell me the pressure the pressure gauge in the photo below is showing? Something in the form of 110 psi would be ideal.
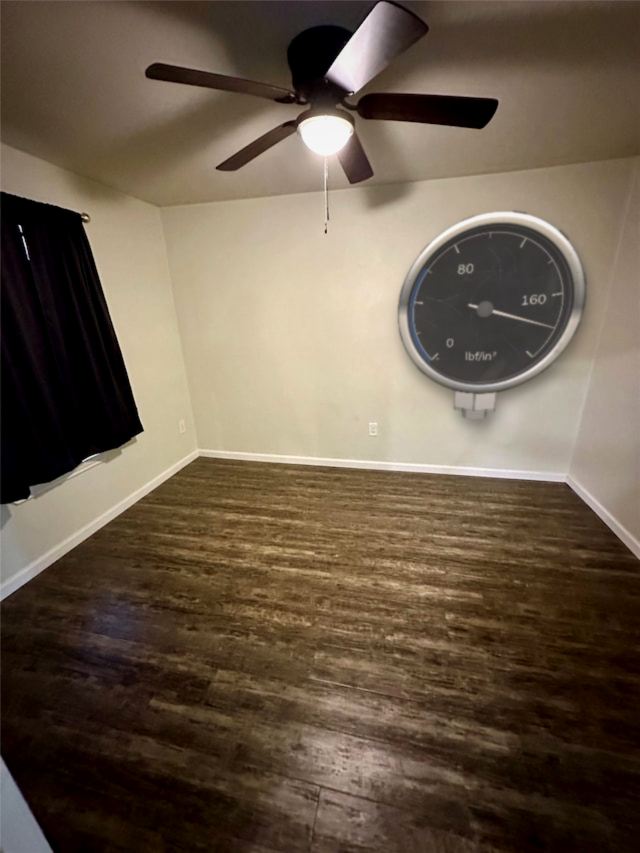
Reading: 180 psi
